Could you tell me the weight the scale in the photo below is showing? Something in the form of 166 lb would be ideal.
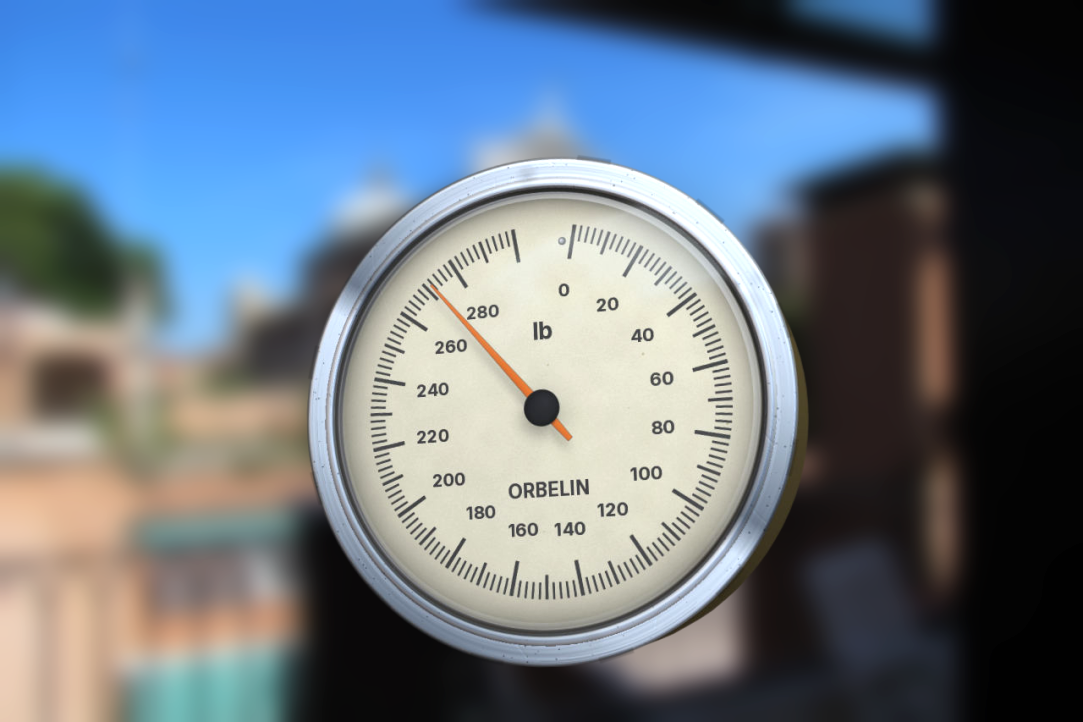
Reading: 272 lb
